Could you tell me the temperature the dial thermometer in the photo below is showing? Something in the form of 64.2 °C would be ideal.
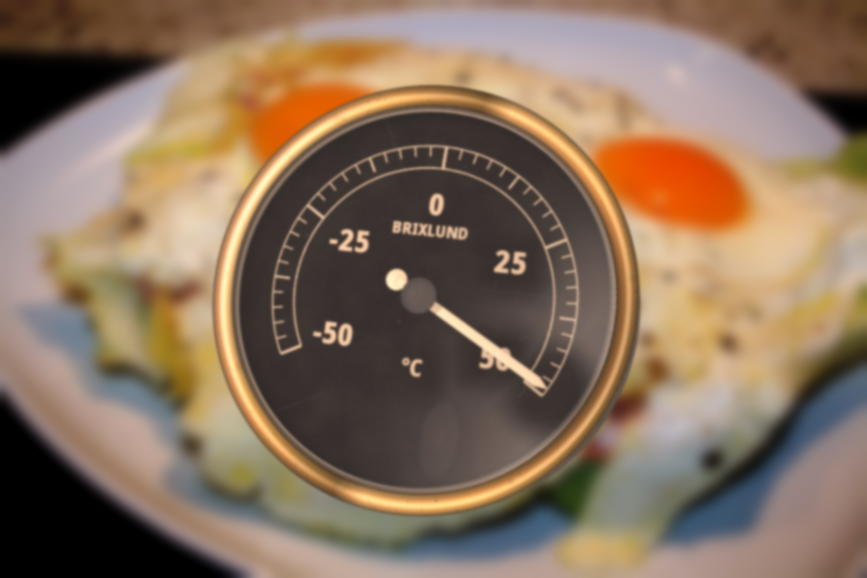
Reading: 48.75 °C
